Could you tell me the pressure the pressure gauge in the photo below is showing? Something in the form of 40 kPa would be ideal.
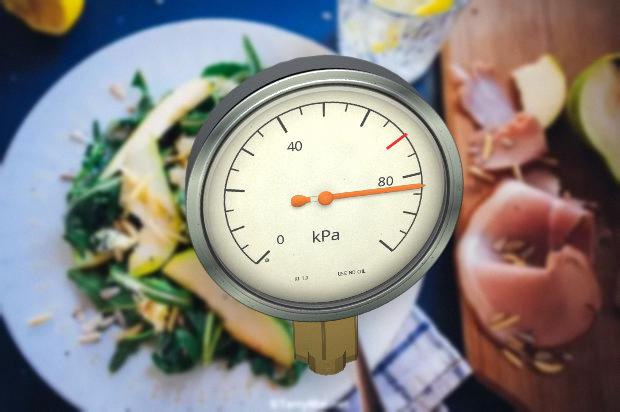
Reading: 82.5 kPa
